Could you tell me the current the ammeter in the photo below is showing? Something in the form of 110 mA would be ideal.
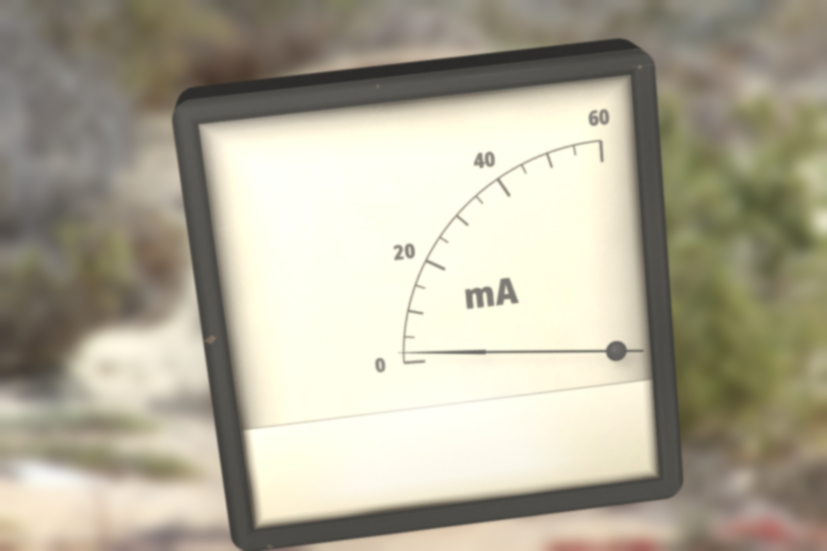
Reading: 2.5 mA
